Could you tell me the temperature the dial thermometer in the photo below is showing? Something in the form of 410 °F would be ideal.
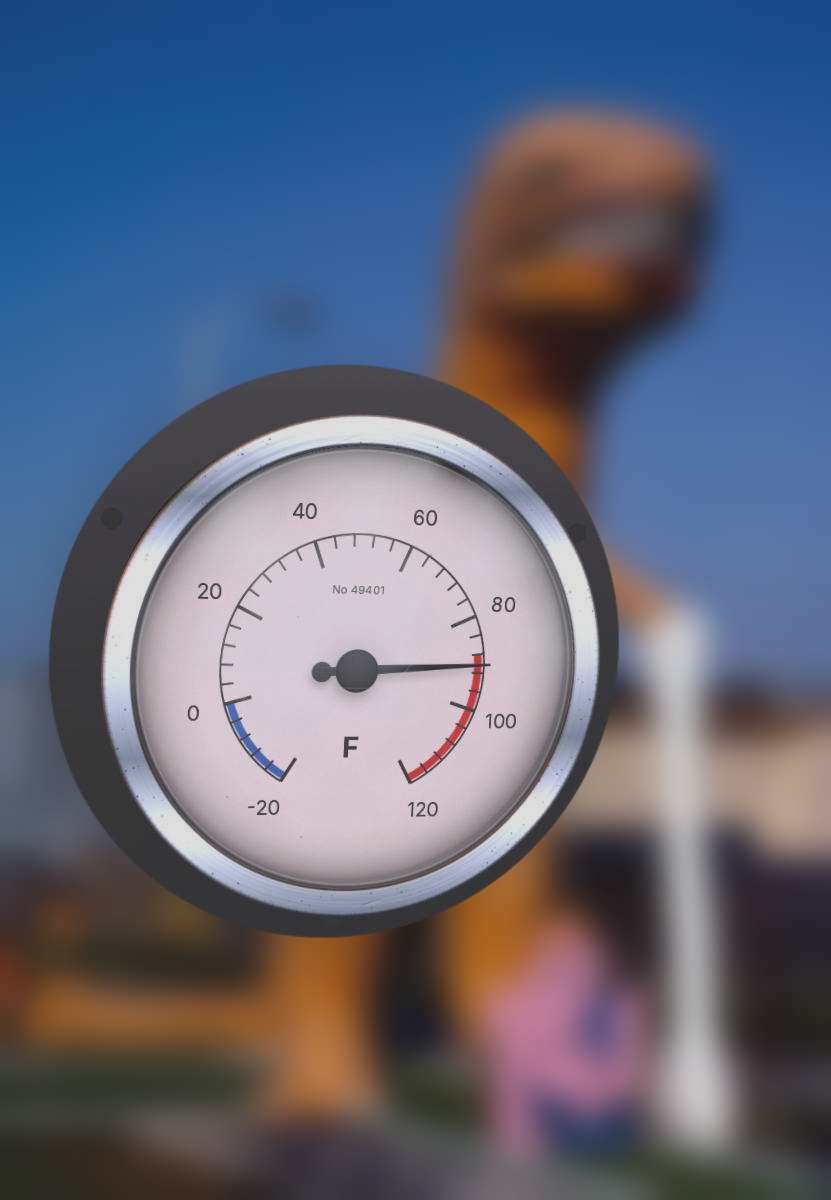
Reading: 90 °F
